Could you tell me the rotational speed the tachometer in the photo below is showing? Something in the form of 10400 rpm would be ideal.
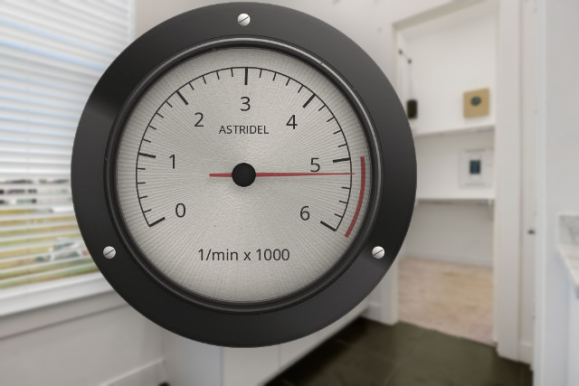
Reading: 5200 rpm
